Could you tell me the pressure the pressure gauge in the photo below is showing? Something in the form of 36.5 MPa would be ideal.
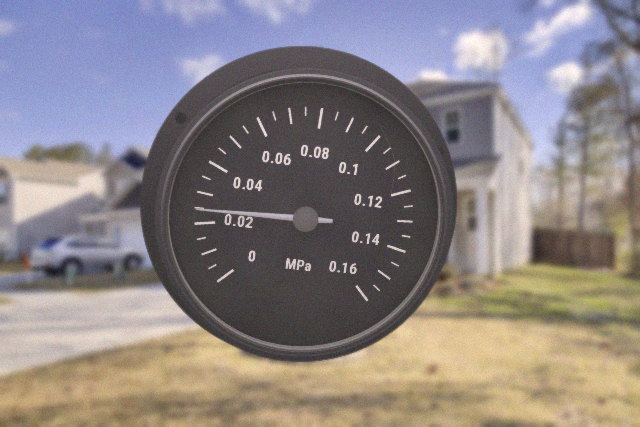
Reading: 0.025 MPa
